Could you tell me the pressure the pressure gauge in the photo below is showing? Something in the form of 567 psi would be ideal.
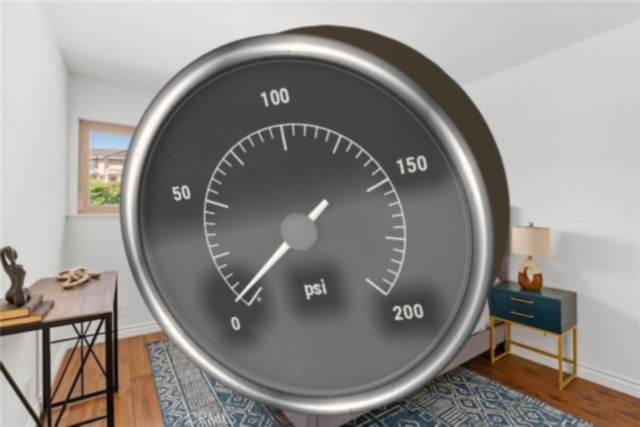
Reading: 5 psi
